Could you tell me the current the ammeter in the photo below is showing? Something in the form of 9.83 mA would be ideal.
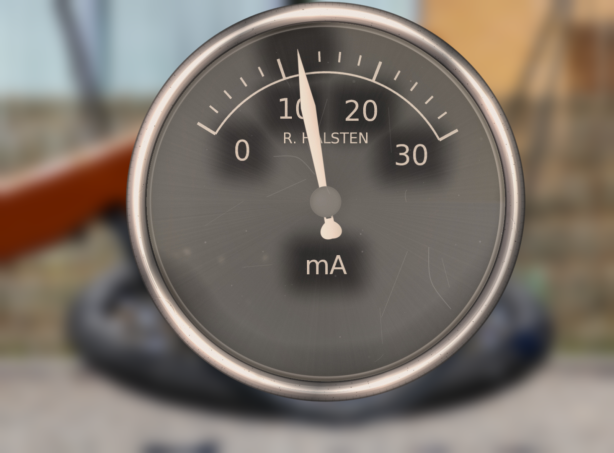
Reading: 12 mA
